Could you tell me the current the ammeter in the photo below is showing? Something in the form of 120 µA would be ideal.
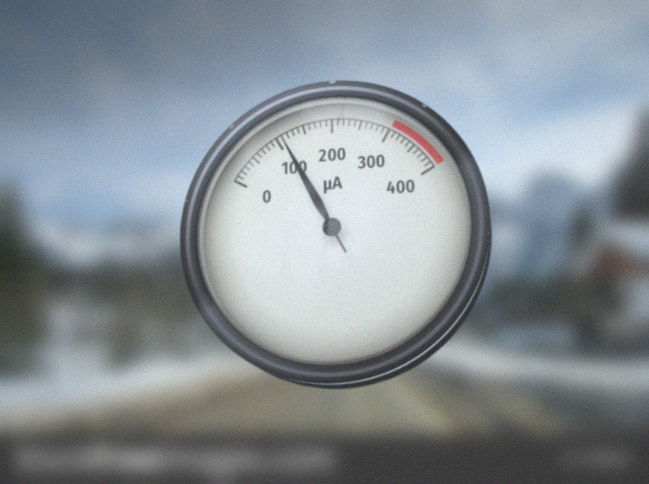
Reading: 110 µA
